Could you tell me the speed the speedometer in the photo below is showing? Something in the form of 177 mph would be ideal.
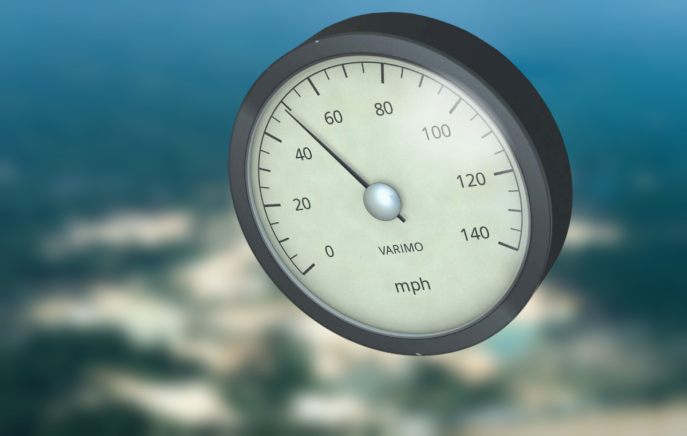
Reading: 50 mph
